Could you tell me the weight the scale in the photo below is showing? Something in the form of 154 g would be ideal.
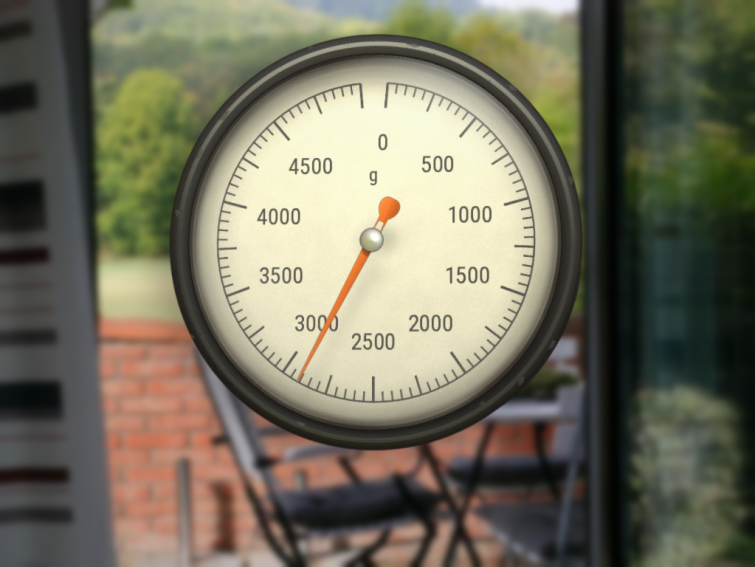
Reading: 2900 g
